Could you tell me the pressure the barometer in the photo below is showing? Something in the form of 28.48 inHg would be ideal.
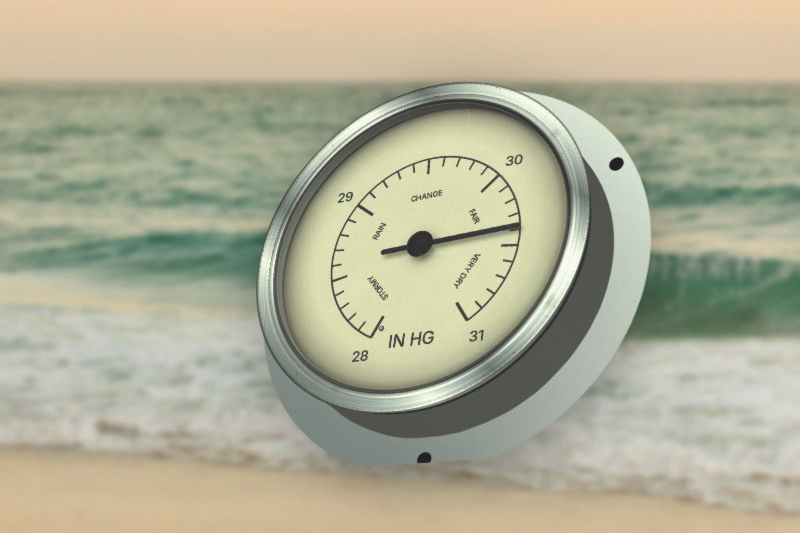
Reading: 30.4 inHg
